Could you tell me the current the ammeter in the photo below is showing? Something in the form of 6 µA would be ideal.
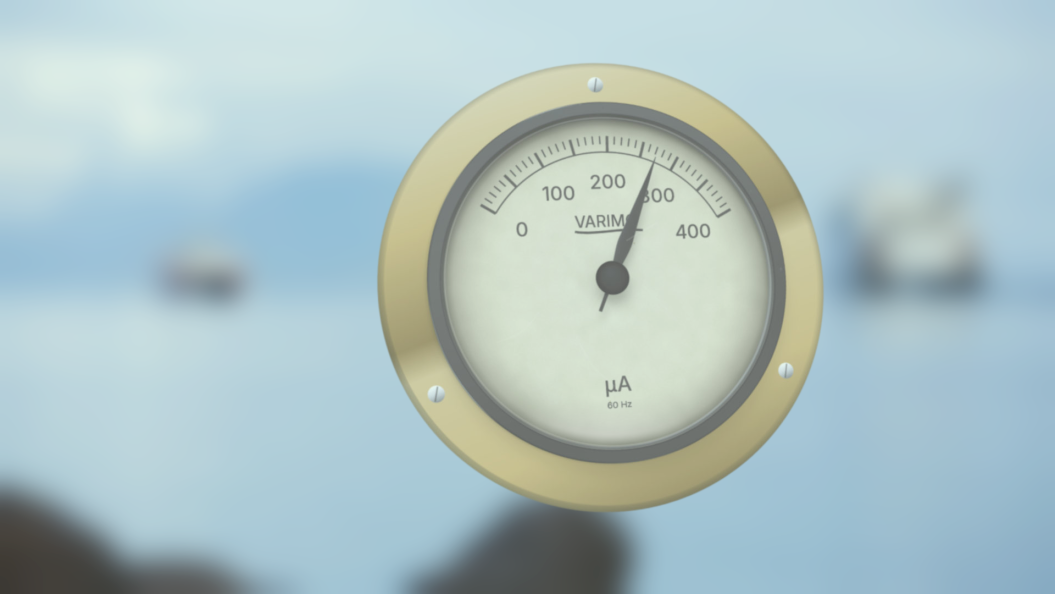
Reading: 270 µA
